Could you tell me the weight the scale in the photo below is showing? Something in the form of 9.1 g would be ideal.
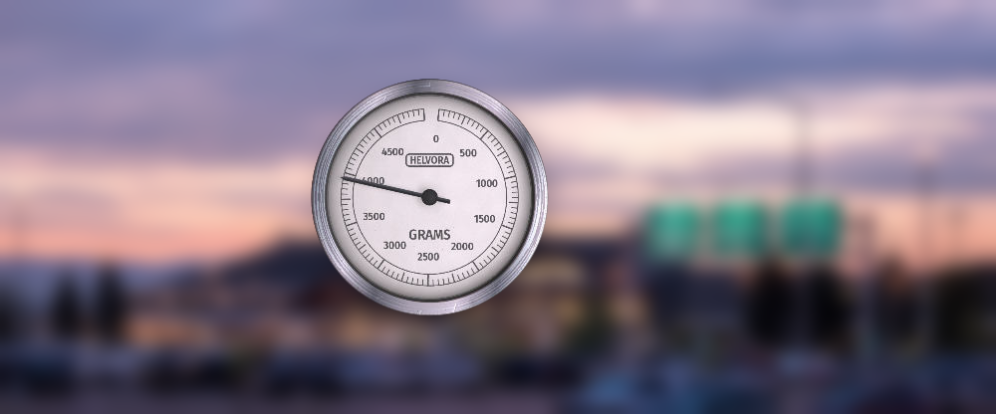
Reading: 3950 g
